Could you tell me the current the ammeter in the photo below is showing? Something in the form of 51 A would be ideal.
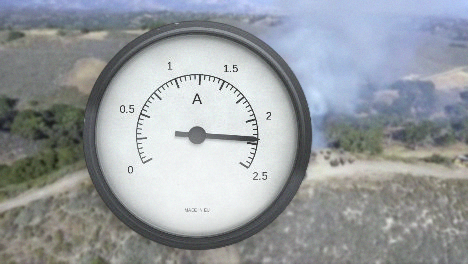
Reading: 2.2 A
